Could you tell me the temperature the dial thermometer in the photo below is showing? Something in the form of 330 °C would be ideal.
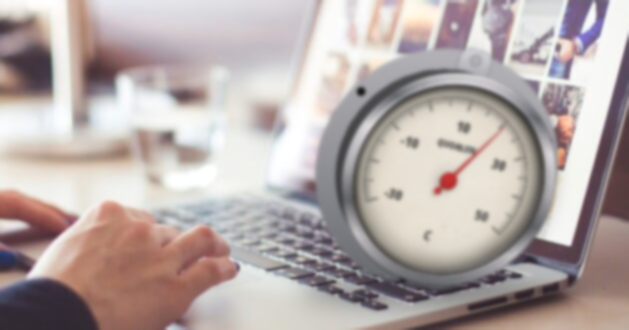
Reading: 20 °C
